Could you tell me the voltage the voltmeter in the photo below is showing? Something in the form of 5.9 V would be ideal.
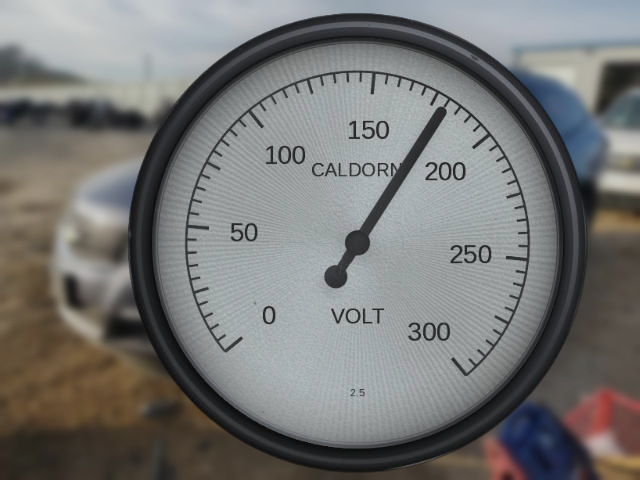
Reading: 180 V
